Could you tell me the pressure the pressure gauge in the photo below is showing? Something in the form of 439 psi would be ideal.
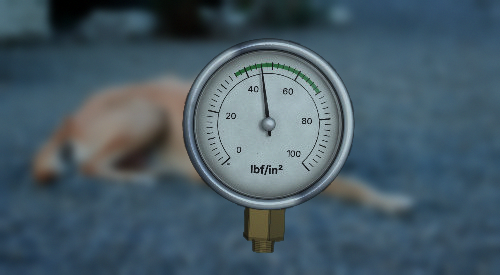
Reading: 46 psi
